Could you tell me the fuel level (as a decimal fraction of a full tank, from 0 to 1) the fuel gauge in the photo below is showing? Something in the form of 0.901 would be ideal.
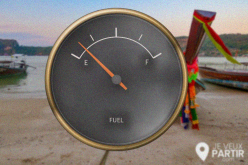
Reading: 0.125
